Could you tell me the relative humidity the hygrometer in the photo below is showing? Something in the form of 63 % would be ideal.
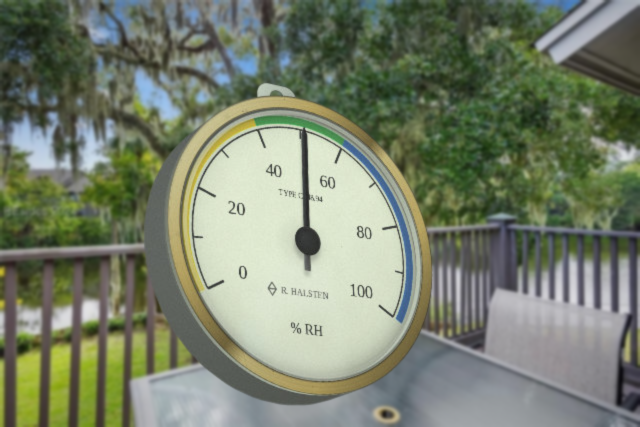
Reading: 50 %
